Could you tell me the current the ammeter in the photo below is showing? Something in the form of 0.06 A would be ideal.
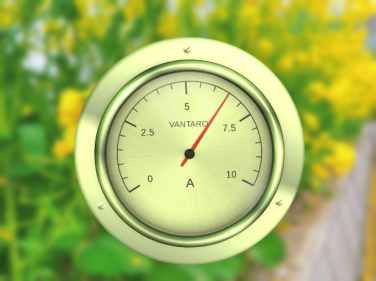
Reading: 6.5 A
